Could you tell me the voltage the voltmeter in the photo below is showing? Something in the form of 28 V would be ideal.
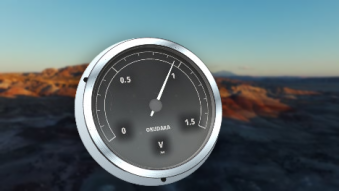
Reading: 0.95 V
